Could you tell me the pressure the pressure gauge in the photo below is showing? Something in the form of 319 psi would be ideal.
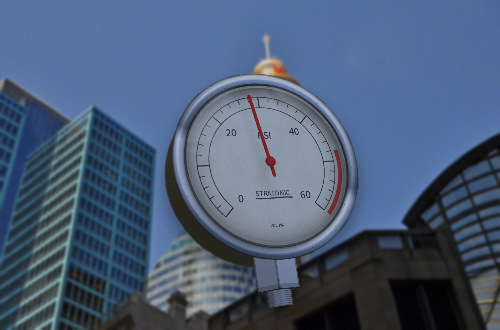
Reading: 28 psi
